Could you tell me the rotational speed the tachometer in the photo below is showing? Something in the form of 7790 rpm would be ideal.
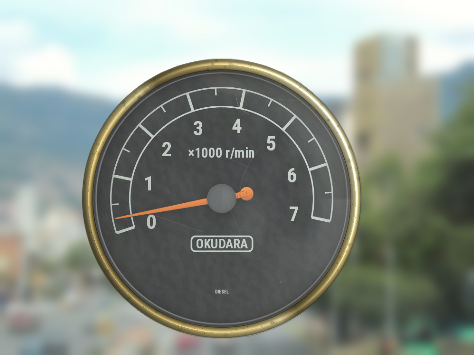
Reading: 250 rpm
